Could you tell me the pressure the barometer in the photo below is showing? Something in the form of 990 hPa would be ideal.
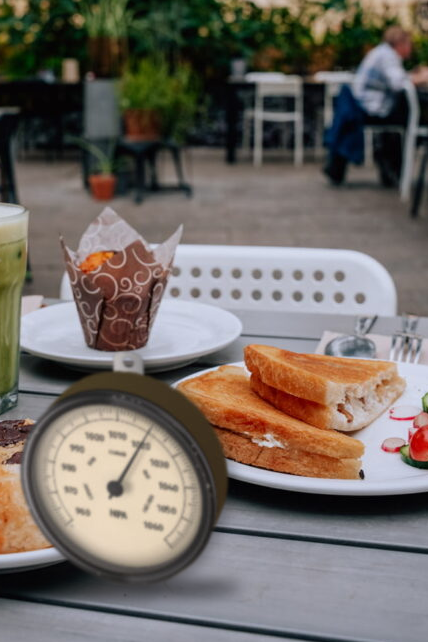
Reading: 1020 hPa
